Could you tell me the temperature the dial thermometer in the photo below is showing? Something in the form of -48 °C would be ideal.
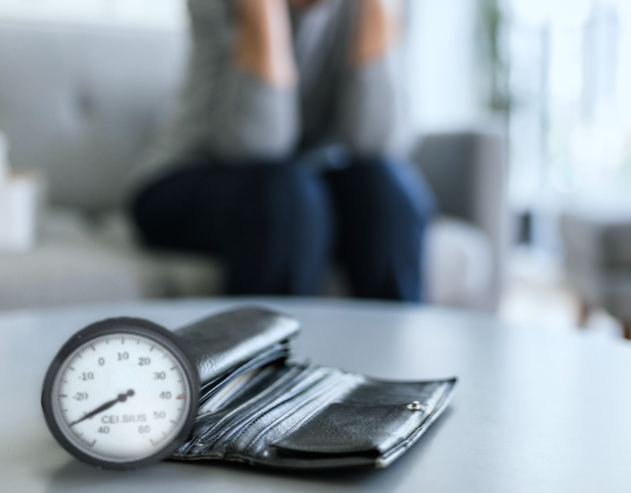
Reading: -30 °C
